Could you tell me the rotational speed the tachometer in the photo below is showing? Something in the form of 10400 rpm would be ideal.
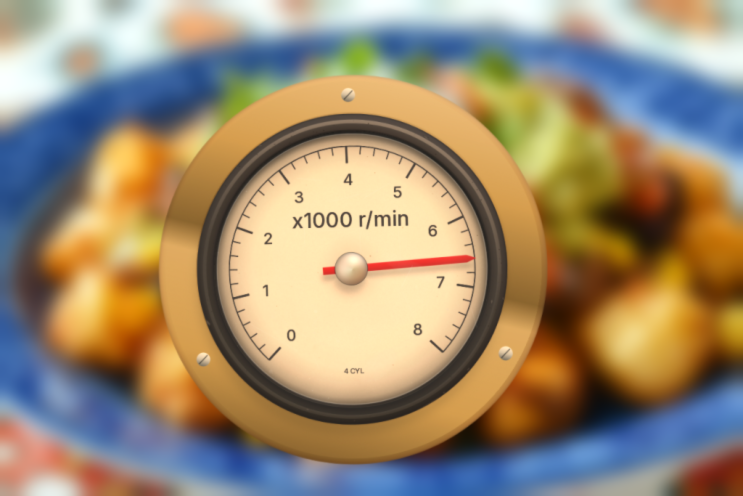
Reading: 6600 rpm
